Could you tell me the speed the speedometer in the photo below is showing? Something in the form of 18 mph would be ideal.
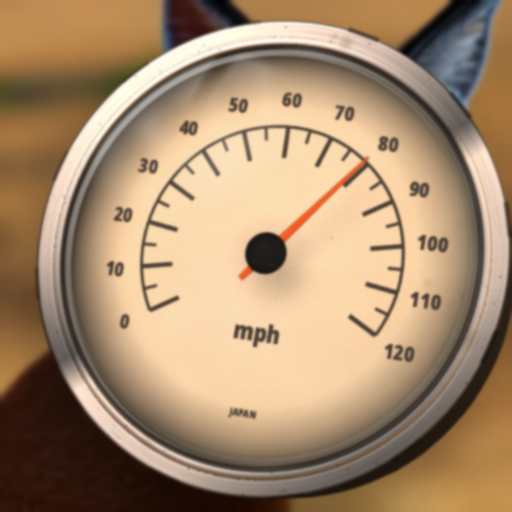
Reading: 80 mph
